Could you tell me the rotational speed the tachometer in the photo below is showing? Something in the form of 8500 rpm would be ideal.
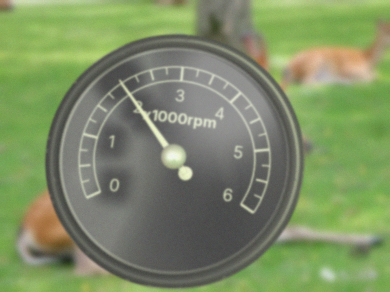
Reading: 2000 rpm
